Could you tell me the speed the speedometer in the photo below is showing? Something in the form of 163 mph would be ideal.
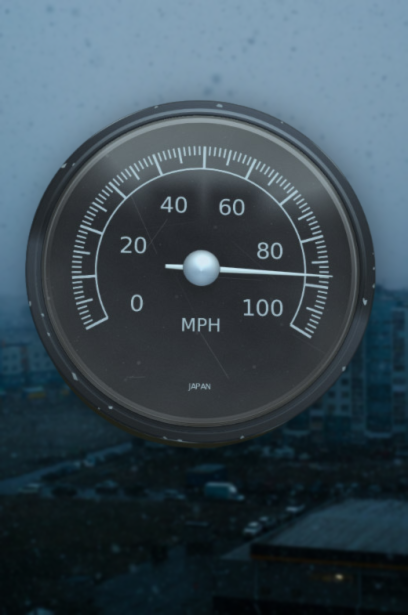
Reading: 88 mph
